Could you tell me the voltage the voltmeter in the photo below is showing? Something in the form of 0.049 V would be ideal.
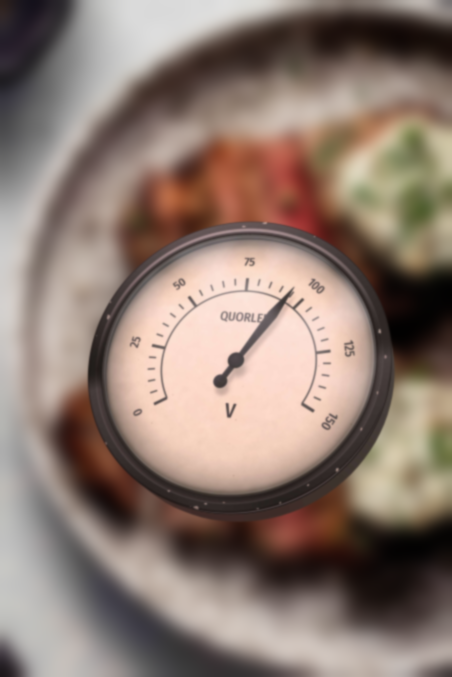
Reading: 95 V
